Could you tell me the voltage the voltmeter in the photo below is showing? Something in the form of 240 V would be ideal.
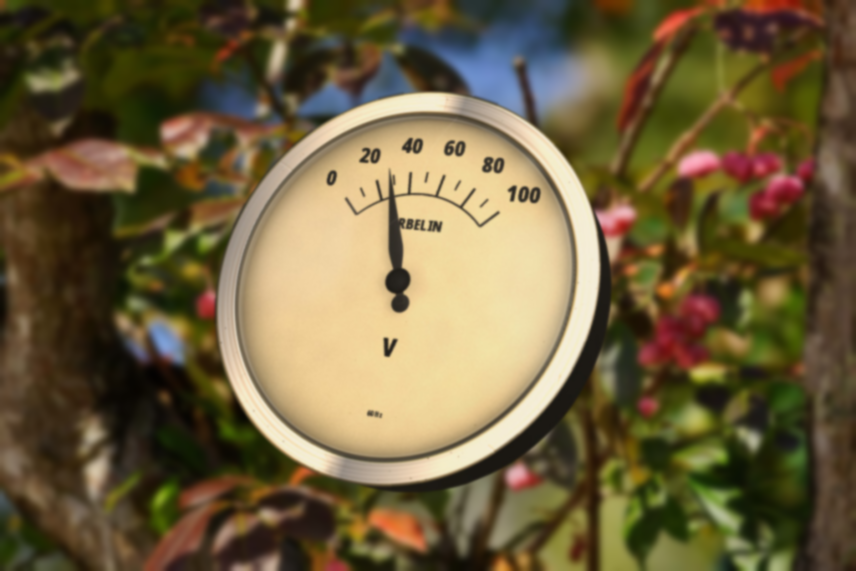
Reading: 30 V
